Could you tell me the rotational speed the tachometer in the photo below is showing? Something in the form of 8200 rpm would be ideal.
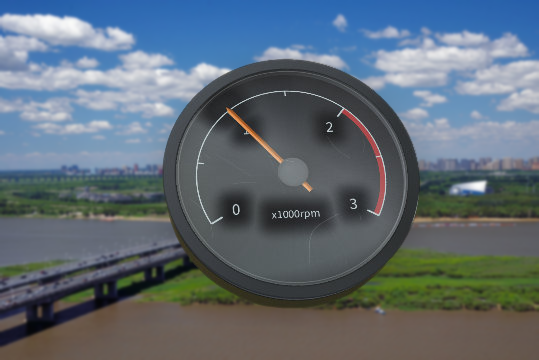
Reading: 1000 rpm
